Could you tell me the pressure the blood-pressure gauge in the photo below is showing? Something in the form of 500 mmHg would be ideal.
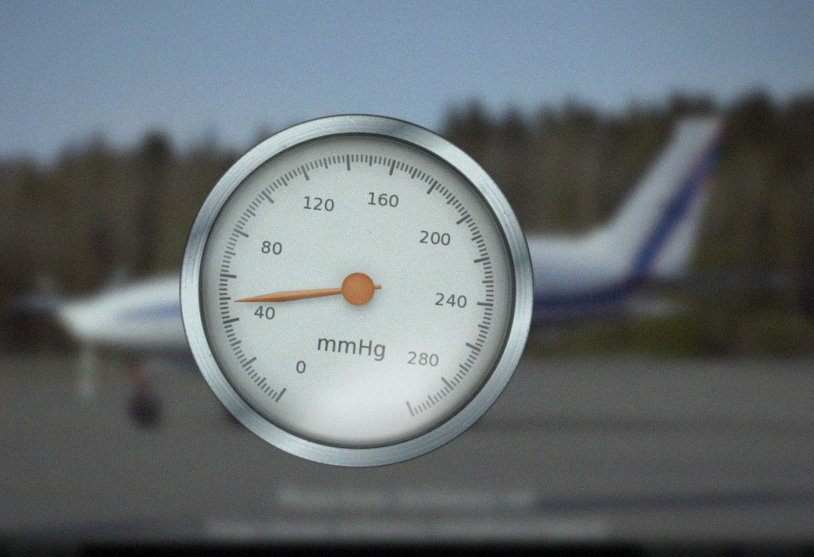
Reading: 48 mmHg
